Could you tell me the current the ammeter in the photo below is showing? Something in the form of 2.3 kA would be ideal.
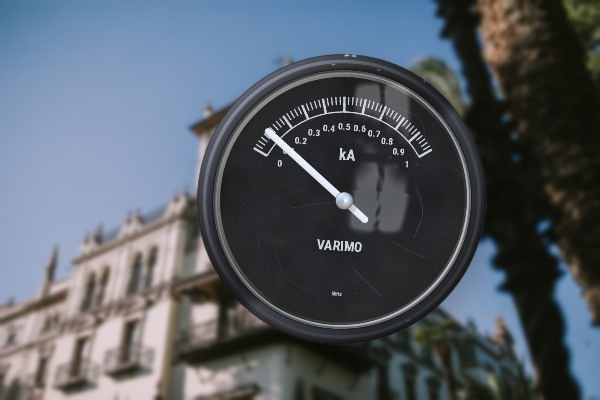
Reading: 0.1 kA
